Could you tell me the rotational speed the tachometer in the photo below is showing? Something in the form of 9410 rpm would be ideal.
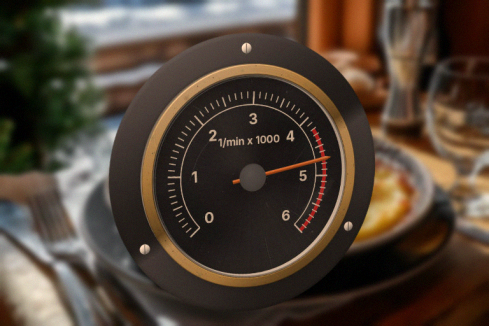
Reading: 4700 rpm
